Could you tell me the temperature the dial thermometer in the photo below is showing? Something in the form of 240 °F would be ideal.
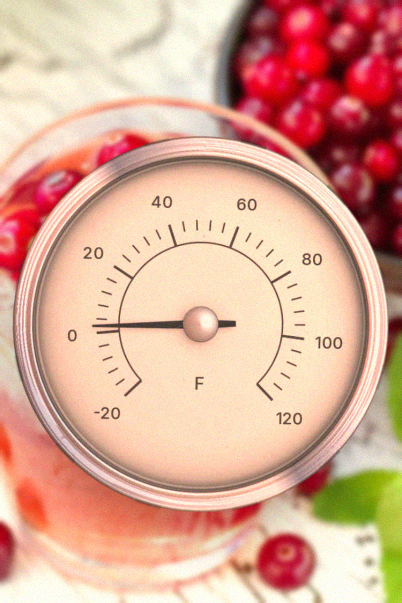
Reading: 2 °F
